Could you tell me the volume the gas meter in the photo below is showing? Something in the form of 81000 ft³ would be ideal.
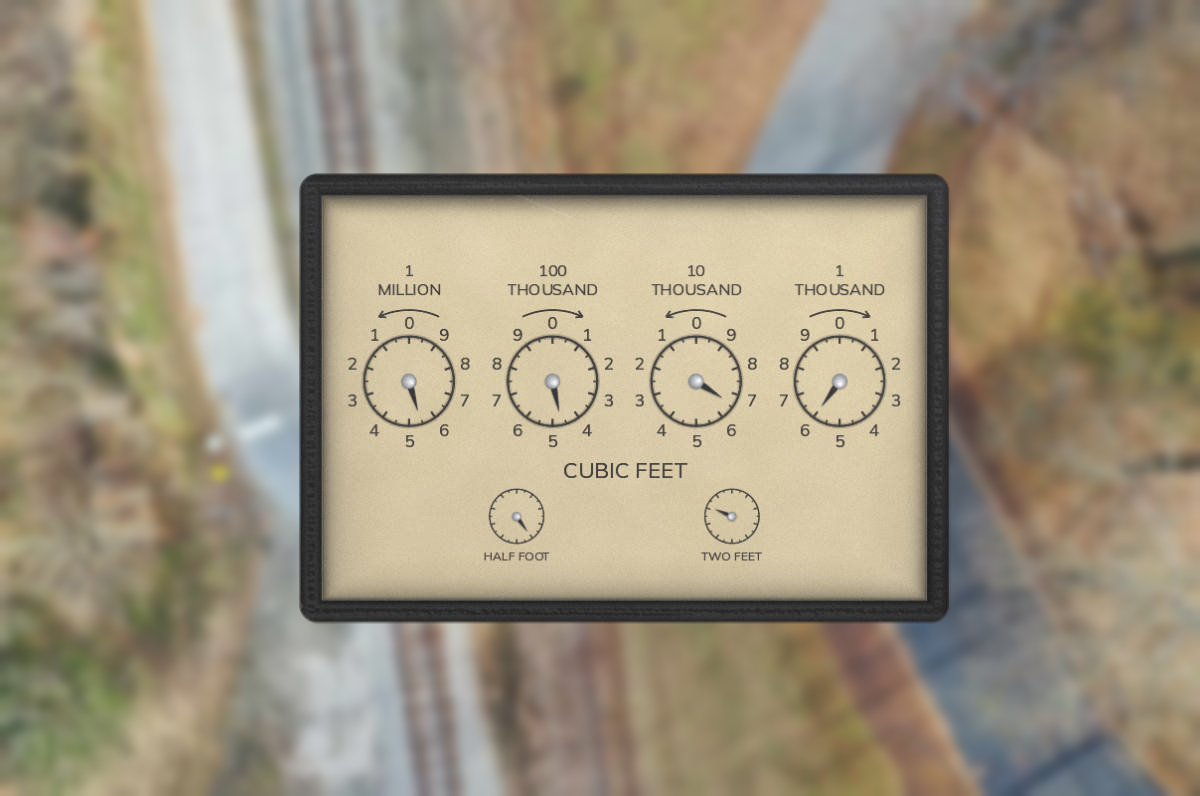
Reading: 546600 ft³
